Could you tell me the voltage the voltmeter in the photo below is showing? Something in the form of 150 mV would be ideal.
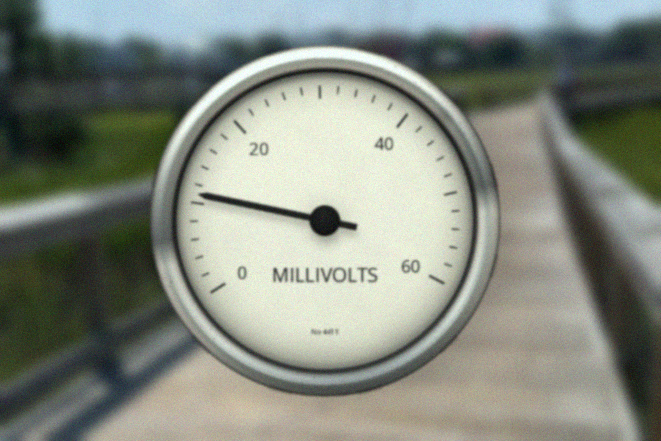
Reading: 11 mV
